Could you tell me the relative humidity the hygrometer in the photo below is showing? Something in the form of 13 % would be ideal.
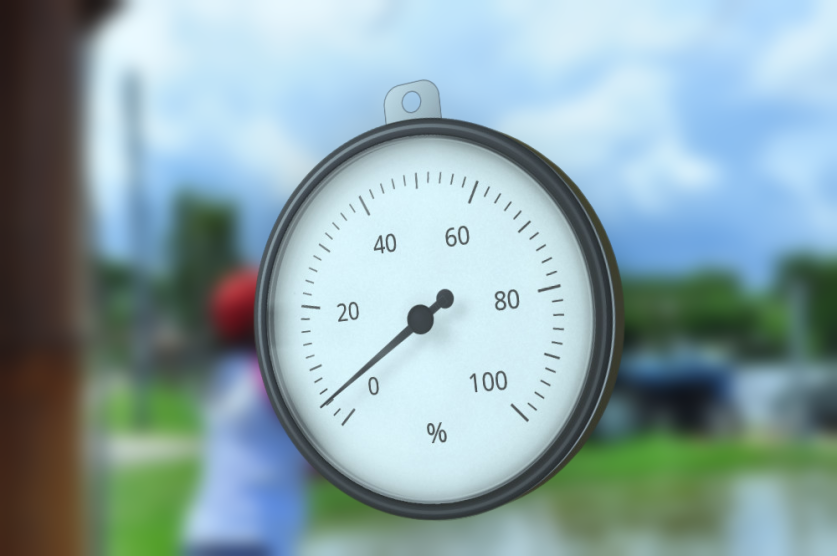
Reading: 4 %
